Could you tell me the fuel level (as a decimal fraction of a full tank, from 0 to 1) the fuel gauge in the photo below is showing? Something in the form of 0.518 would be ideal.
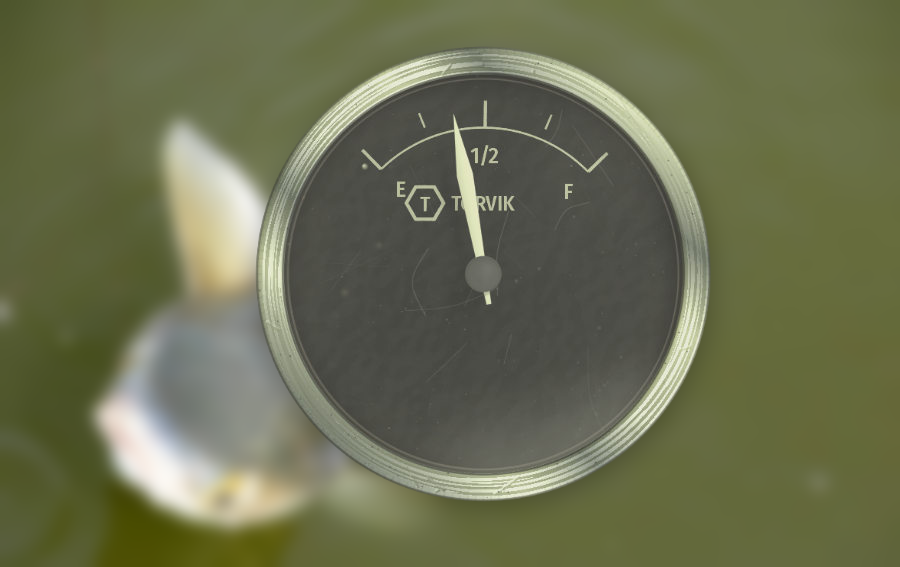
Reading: 0.375
